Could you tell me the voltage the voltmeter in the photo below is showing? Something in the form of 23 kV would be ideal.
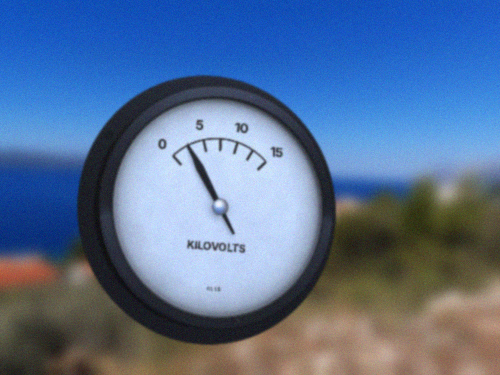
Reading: 2.5 kV
